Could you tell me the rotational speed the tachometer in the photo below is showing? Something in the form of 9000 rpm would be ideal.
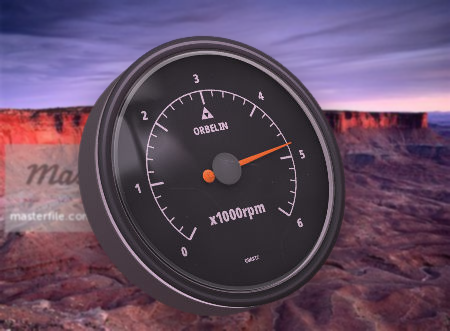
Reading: 4800 rpm
